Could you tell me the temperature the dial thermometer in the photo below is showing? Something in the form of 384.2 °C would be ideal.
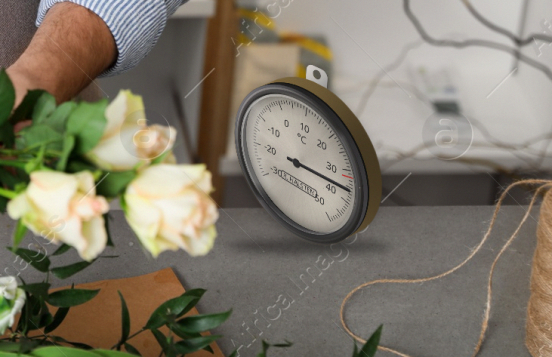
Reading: 35 °C
